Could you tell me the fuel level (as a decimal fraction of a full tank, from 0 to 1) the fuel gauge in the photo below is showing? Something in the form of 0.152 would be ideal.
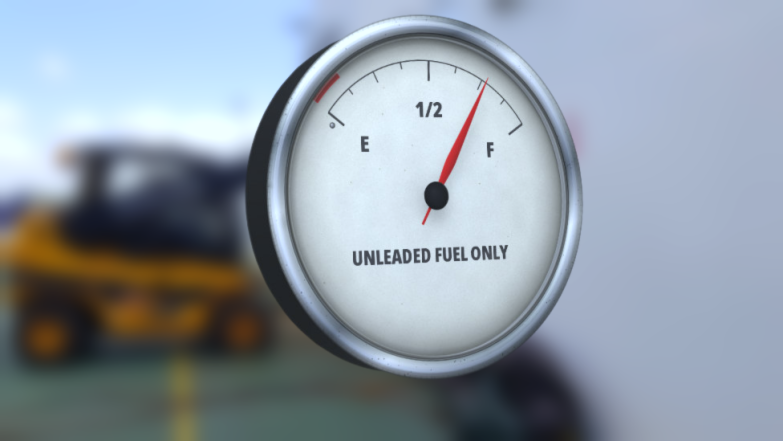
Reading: 0.75
